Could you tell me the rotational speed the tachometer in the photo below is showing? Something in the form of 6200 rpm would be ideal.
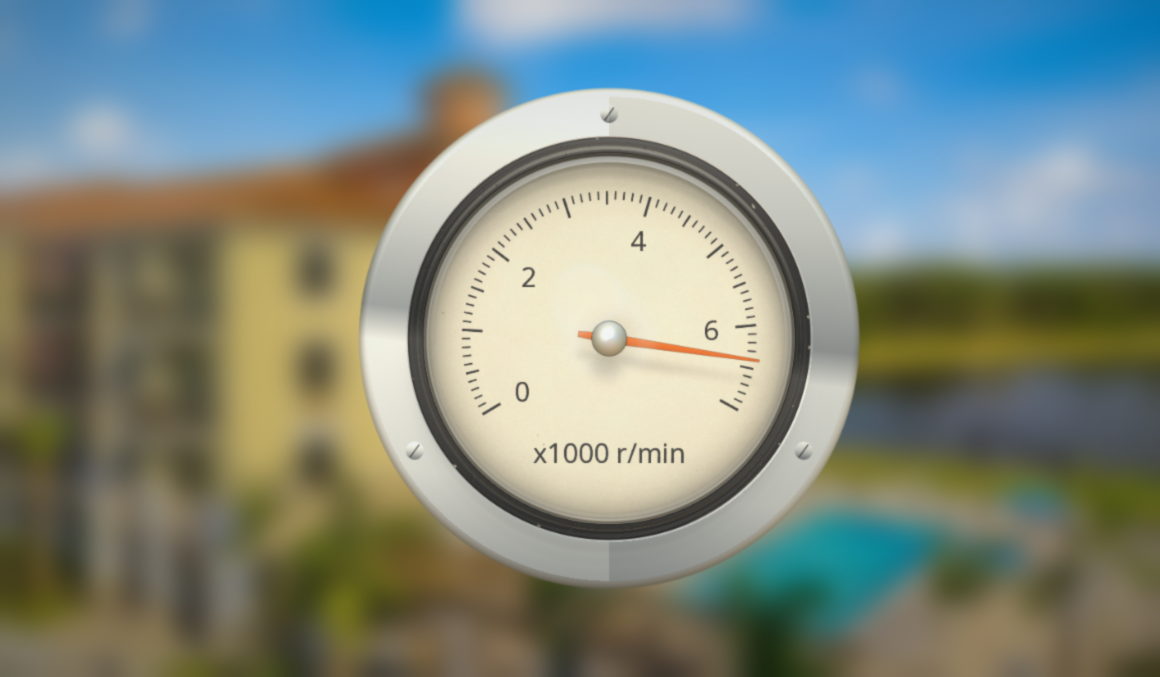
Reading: 6400 rpm
